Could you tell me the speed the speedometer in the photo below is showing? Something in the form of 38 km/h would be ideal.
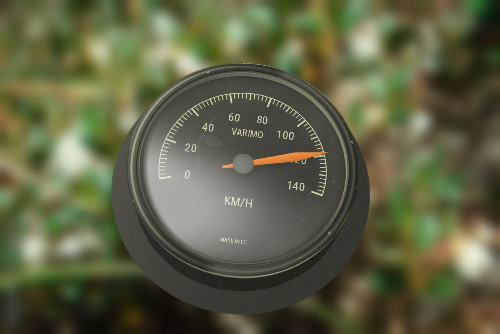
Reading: 120 km/h
